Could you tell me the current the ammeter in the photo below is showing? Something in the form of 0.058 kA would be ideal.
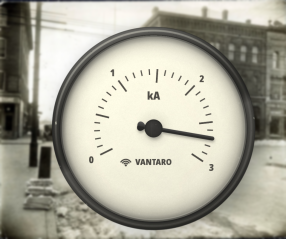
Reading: 2.7 kA
